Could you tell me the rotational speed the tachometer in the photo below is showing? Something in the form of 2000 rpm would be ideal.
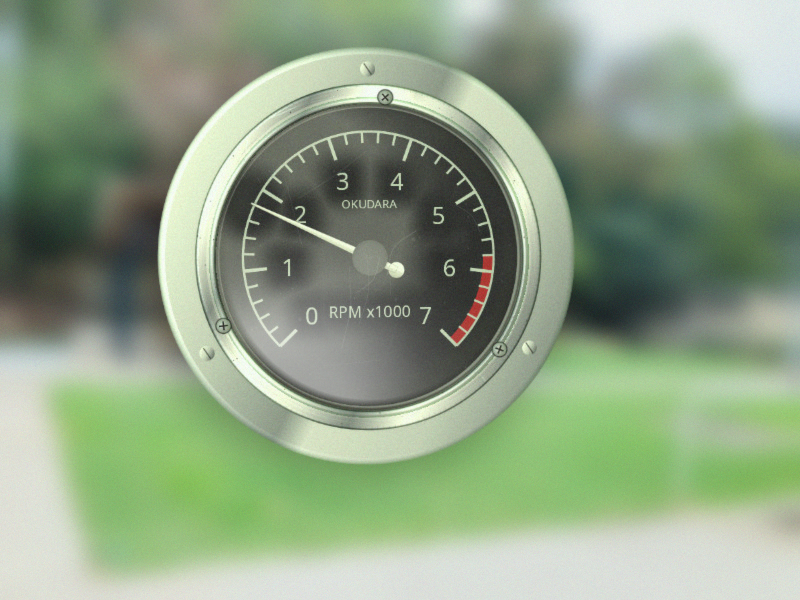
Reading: 1800 rpm
